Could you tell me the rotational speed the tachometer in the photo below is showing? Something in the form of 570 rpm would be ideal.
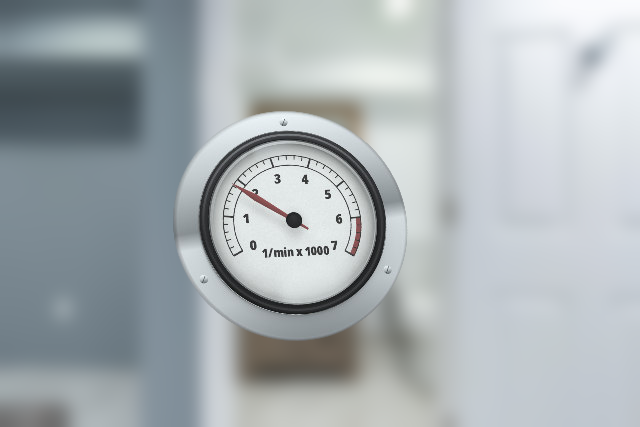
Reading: 1800 rpm
